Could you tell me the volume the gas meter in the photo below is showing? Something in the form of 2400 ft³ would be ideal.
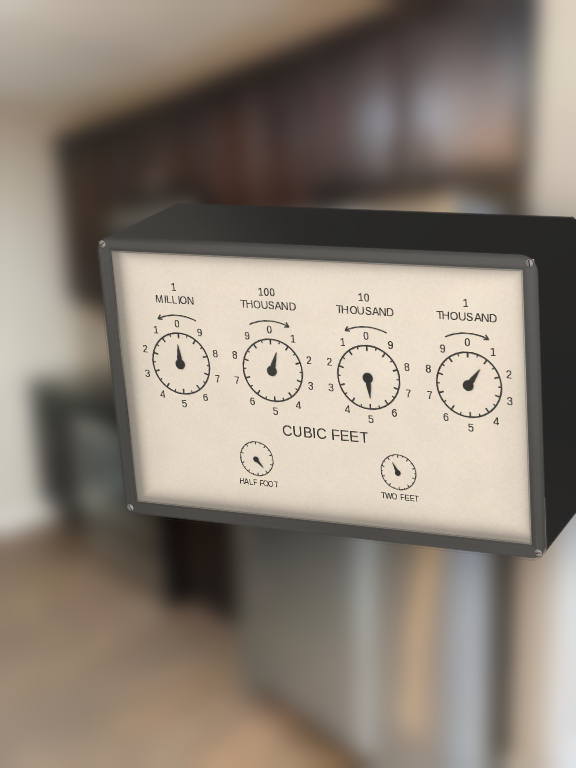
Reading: 5100 ft³
